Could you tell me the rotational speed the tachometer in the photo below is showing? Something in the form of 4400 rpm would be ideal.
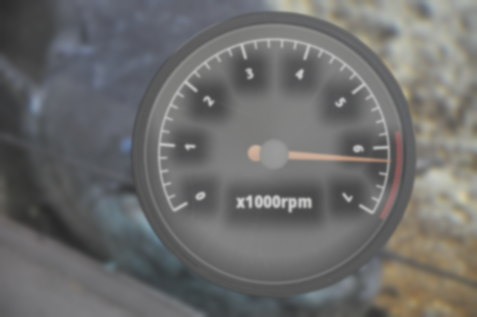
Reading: 6200 rpm
